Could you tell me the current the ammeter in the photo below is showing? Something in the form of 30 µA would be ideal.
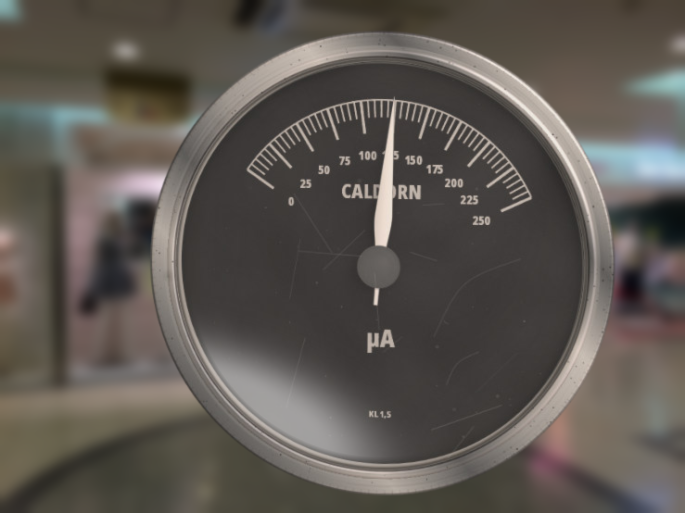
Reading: 125 µA
